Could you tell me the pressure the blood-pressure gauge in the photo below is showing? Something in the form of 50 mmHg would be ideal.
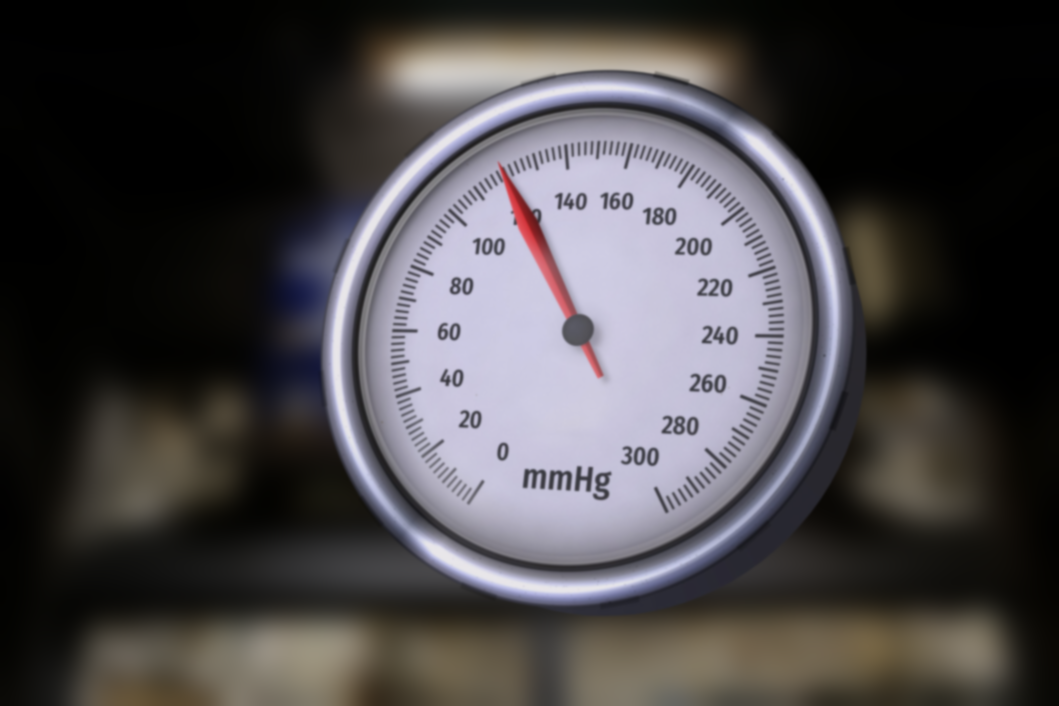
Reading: 120 mmHg
